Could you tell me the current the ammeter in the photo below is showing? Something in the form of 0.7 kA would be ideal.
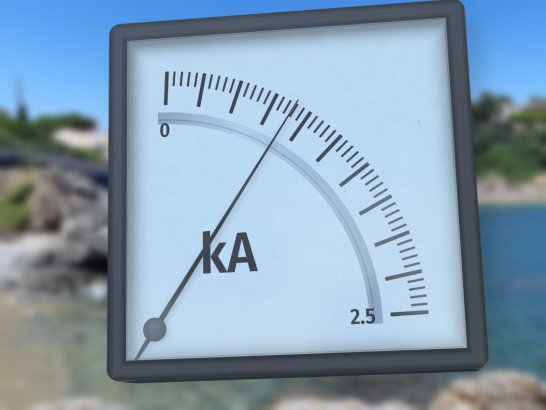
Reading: 0.9 kA
